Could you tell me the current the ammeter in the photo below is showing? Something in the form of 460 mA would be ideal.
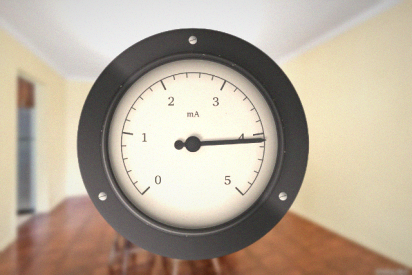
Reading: 4.1 mA
